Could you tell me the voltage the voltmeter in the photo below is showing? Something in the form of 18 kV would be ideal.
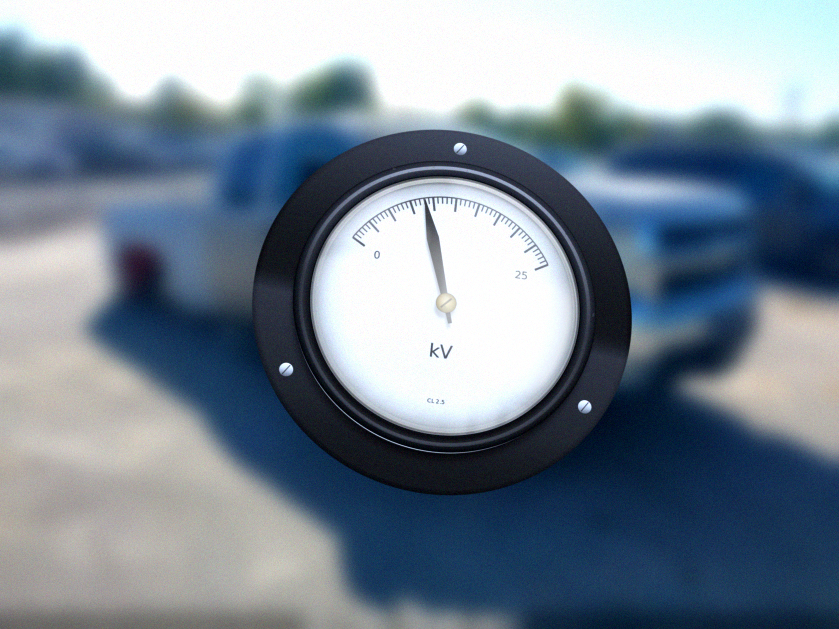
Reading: 9 kV
